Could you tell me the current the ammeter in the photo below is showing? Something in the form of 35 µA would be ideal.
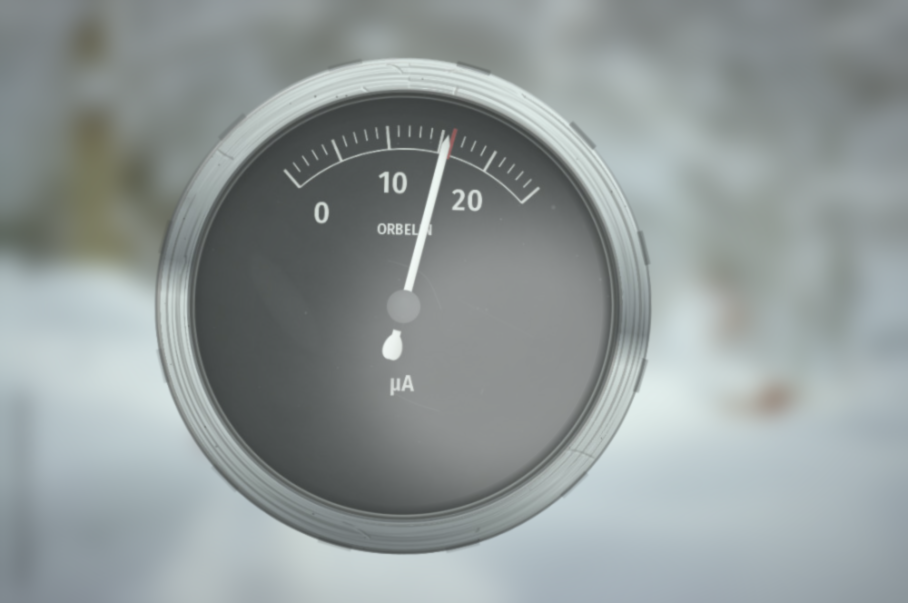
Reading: 15.5 µA
